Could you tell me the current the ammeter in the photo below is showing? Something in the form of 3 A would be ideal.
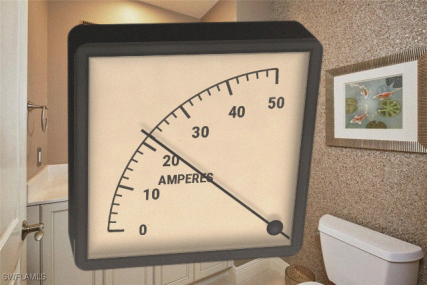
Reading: 22 A
